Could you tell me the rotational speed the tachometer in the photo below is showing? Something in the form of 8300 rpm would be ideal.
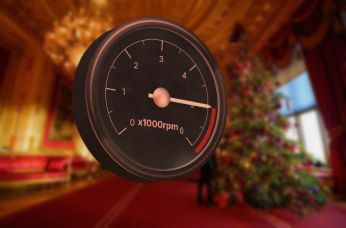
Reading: 5000 rpm
